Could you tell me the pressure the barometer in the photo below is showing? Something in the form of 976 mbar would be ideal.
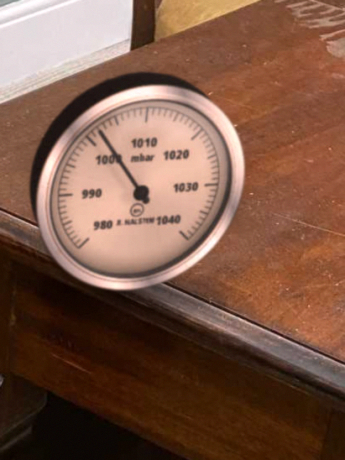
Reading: 1002 mbar
